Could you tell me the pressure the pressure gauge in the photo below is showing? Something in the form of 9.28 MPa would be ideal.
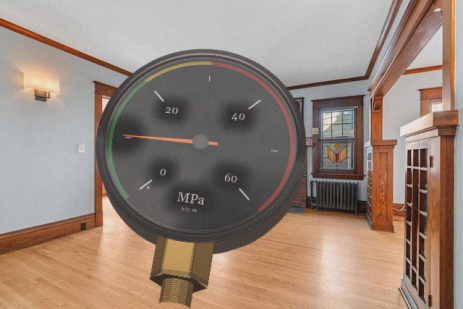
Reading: 10 MPa
